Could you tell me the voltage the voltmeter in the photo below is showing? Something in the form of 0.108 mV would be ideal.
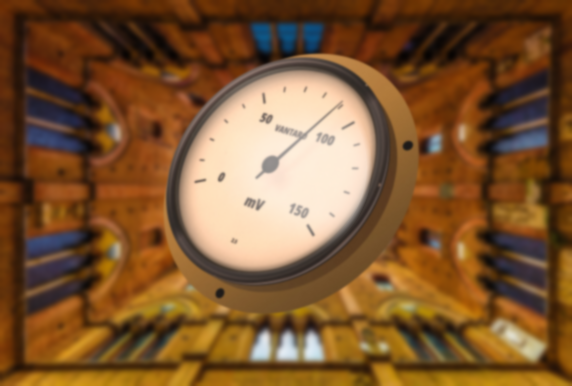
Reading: 90 mV
